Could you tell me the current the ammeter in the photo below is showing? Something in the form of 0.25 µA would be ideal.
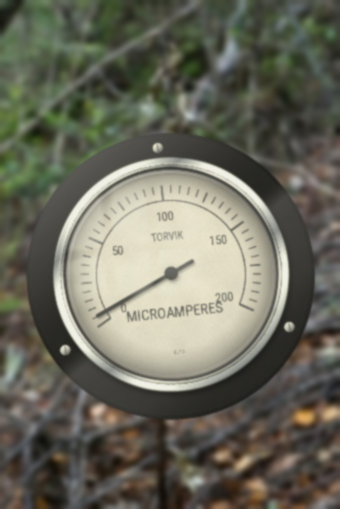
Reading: 5 µA
